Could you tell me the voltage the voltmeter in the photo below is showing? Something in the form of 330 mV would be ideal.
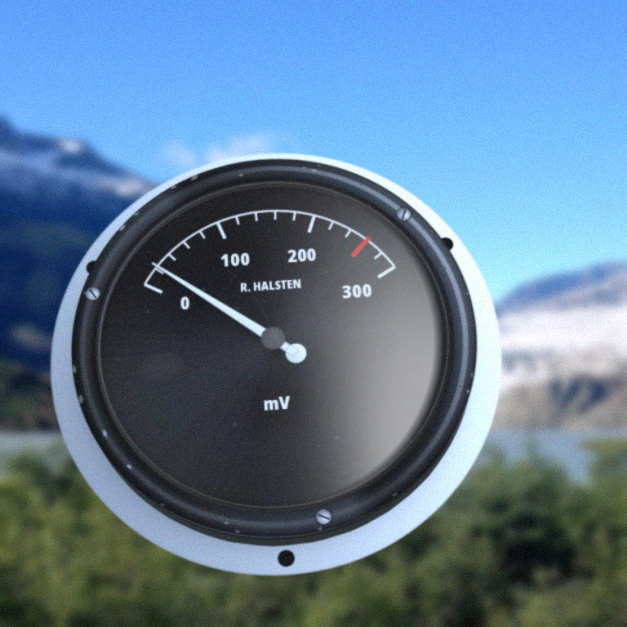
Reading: 20 mV
